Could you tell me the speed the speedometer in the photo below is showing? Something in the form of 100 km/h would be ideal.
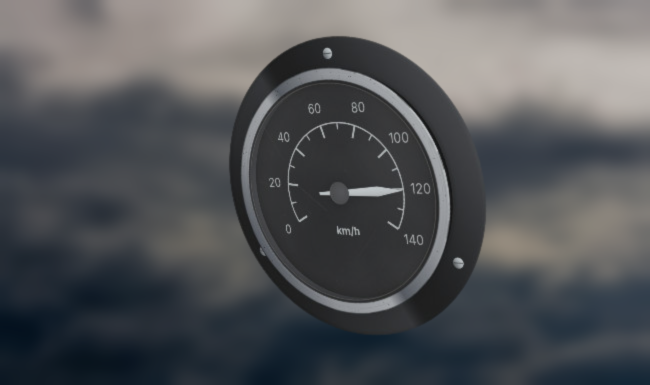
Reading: 120 km/h
